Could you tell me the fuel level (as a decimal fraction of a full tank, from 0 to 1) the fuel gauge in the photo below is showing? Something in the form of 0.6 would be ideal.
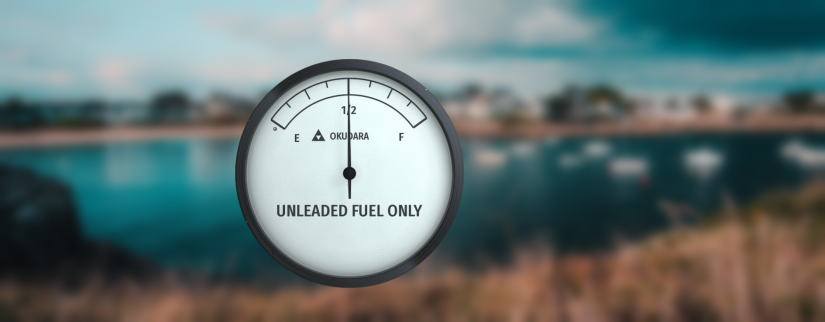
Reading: 0.5
